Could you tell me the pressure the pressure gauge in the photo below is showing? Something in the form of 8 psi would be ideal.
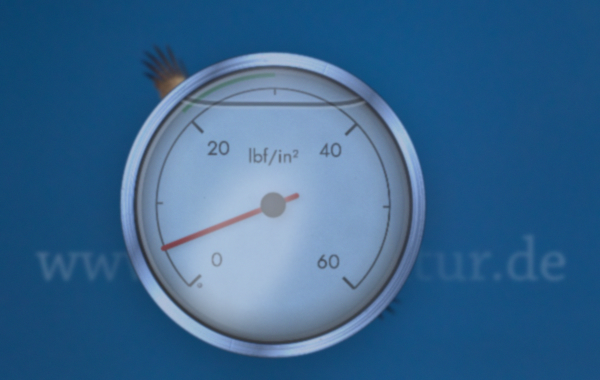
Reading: 5 psi
